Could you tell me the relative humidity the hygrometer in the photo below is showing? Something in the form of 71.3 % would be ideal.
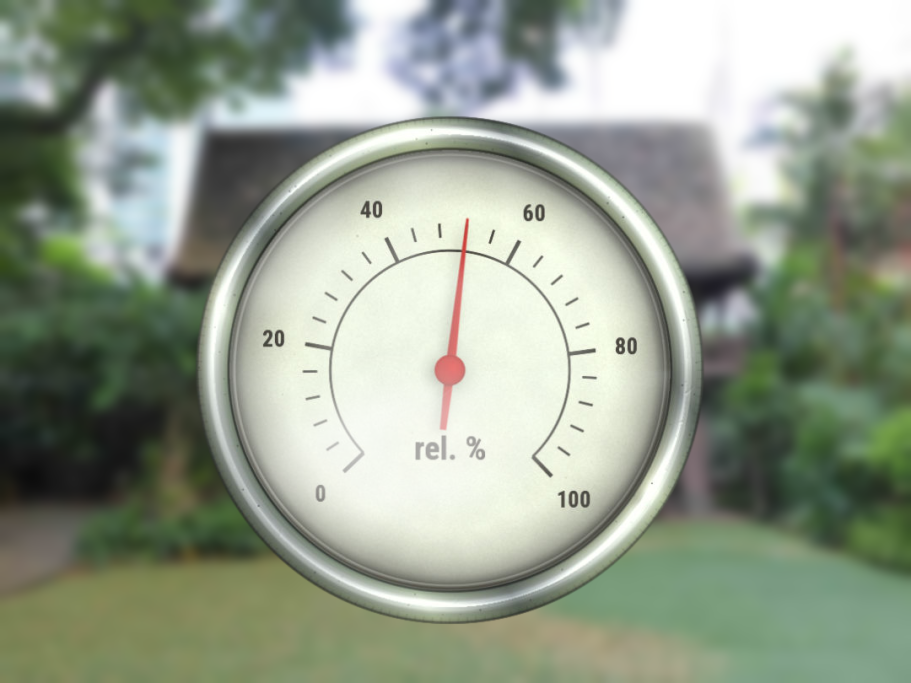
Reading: 52 %
